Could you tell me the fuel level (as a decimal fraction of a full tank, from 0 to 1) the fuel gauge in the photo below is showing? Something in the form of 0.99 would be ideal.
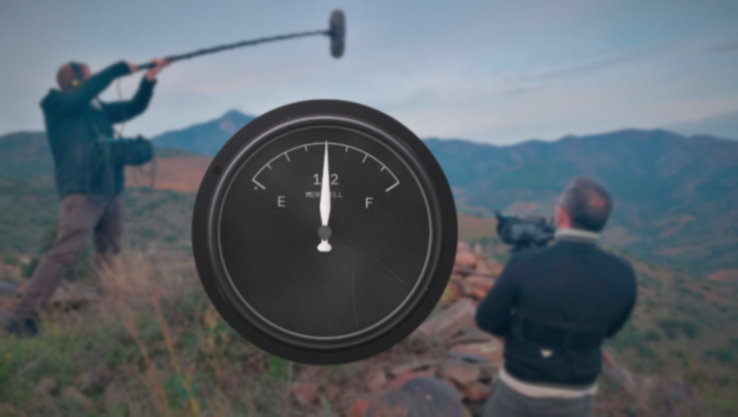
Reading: 0.5
